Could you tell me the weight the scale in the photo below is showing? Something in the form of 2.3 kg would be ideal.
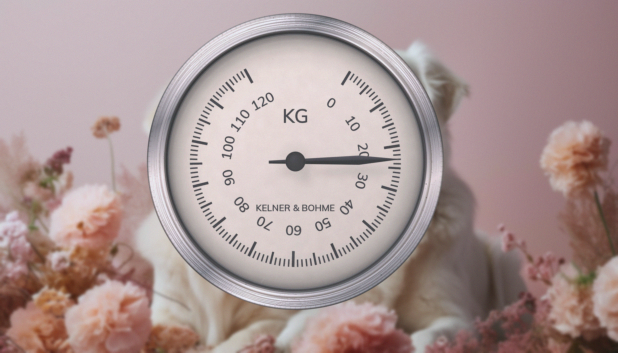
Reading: 23 kg
